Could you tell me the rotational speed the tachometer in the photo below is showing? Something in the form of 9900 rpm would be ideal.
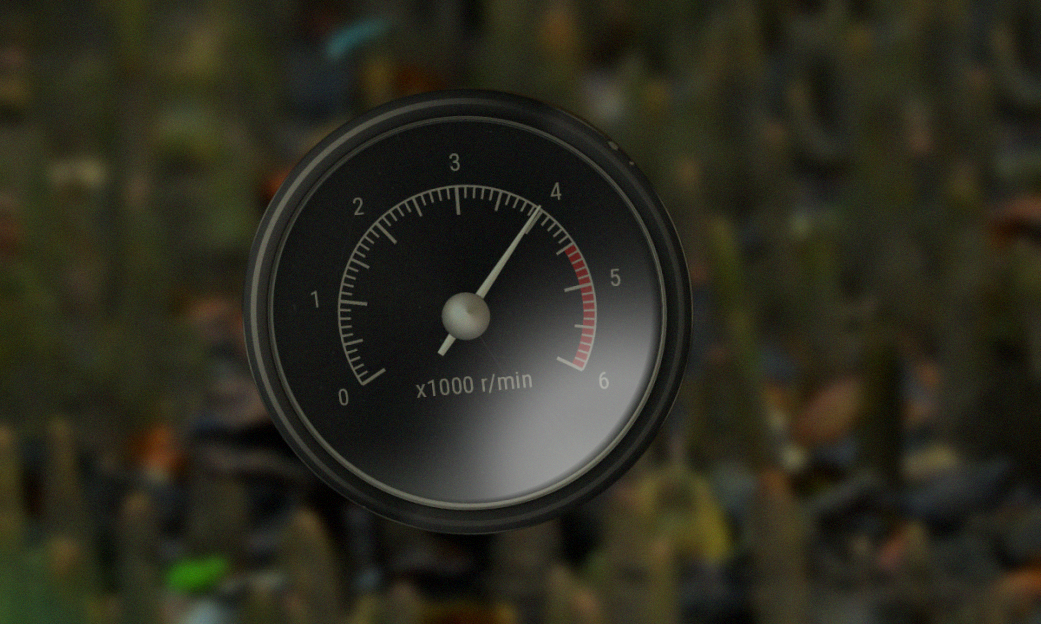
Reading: 3950 rpm
